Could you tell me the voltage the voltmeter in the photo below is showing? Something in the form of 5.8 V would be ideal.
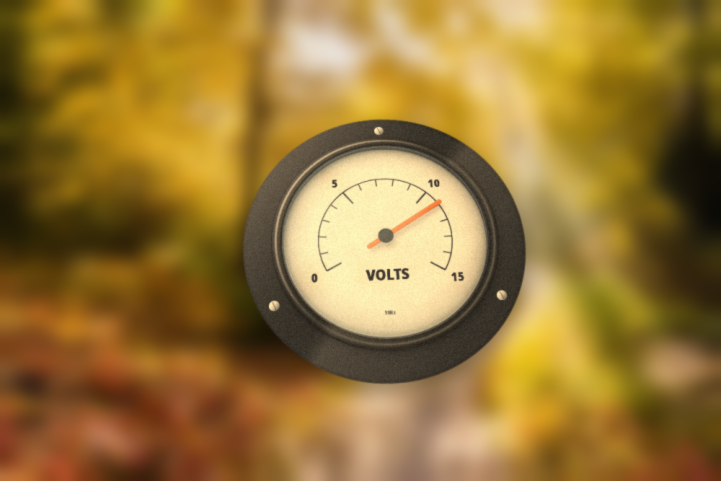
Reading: 11 V
